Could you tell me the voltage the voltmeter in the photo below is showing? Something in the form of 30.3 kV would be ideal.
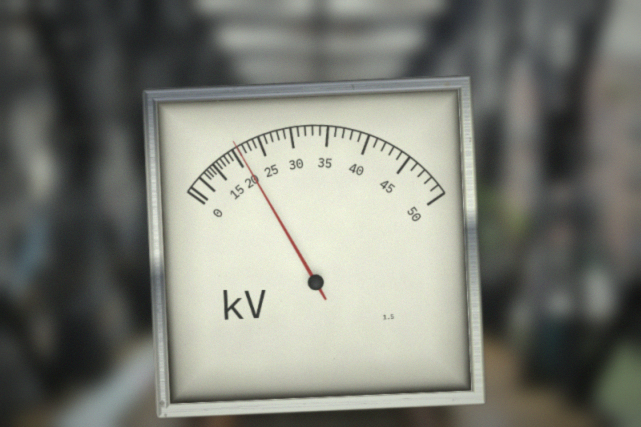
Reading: 21 kV
